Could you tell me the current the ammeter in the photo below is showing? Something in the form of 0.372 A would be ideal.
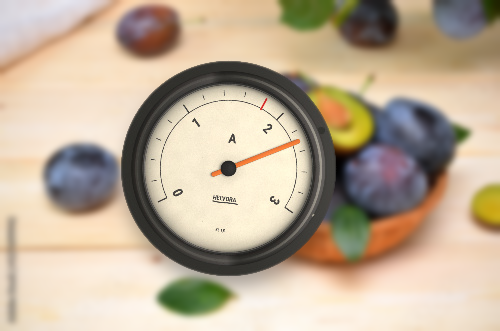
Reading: 2.3 A
